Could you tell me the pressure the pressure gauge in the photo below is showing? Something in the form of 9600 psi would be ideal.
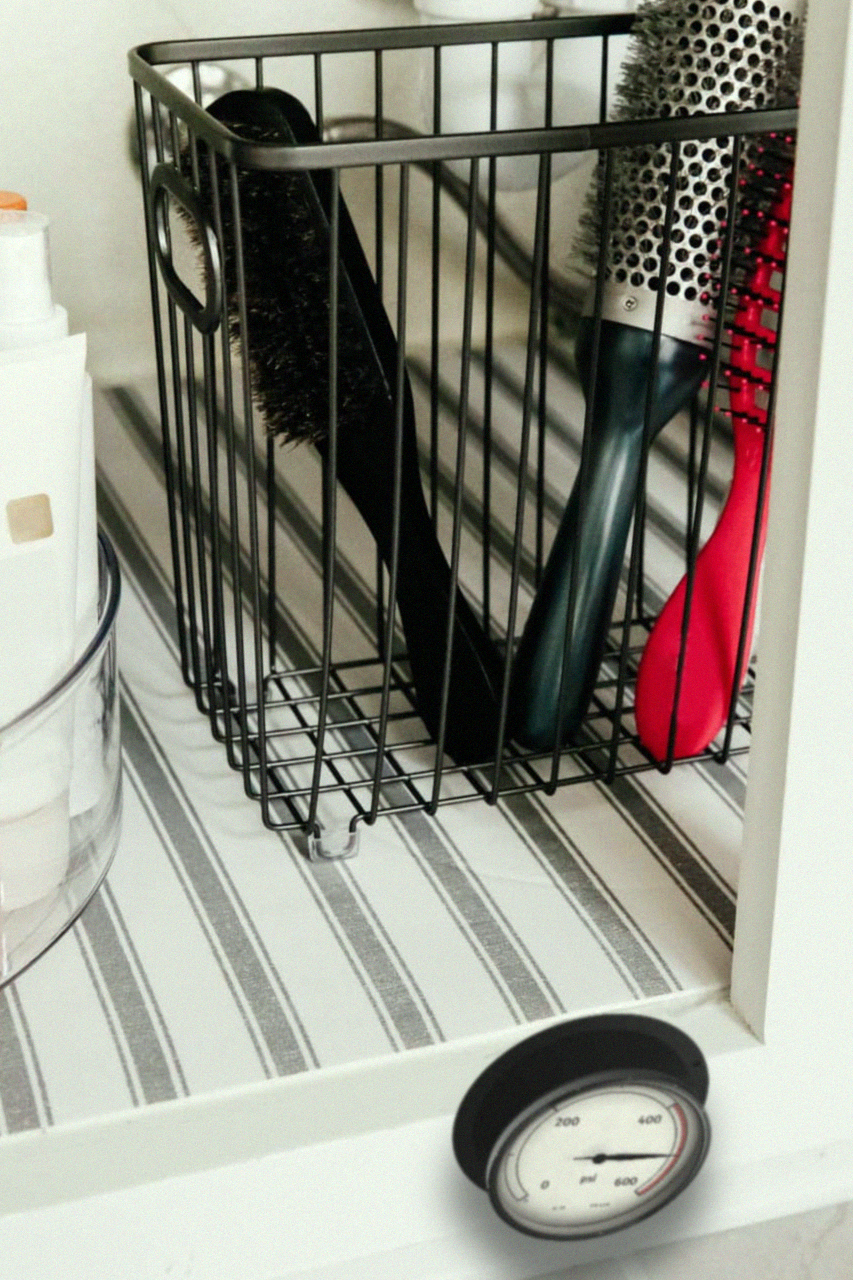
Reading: 500 psi
